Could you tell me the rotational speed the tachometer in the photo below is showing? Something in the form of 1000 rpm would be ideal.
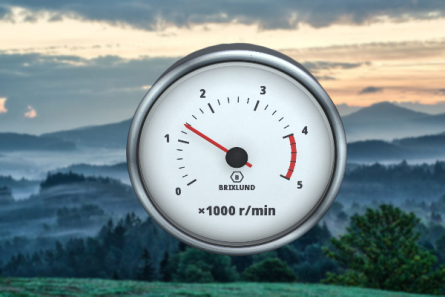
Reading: 1400 rpm
